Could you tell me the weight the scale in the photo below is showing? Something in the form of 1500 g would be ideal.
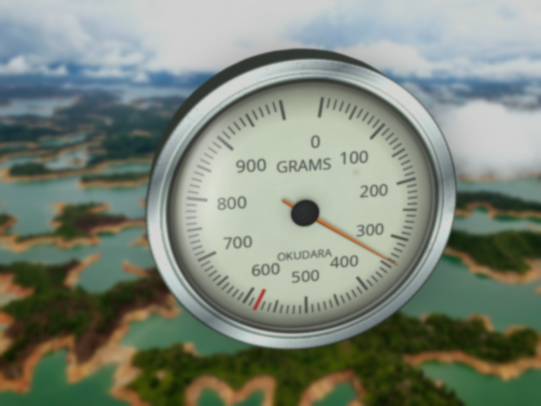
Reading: 340 g
